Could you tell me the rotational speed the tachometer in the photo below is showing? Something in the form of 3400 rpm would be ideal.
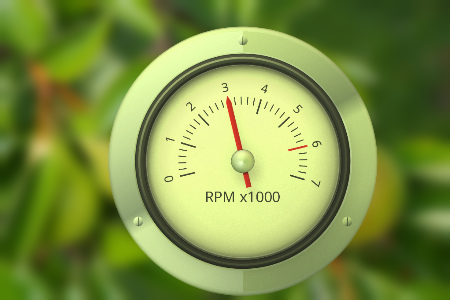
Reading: 3000 rpm
